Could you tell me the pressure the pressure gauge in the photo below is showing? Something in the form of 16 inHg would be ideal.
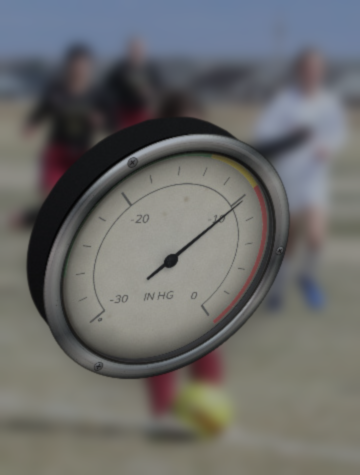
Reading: -10 inHg
